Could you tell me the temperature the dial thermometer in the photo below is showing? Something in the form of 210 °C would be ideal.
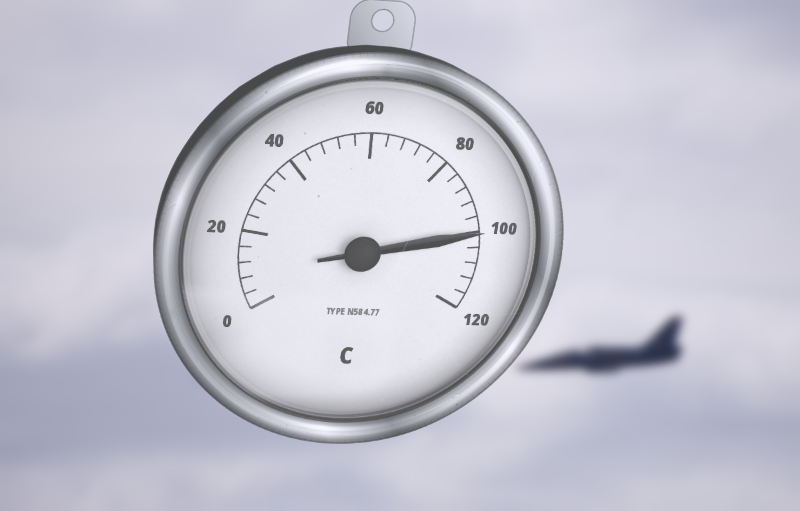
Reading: 100 °C
